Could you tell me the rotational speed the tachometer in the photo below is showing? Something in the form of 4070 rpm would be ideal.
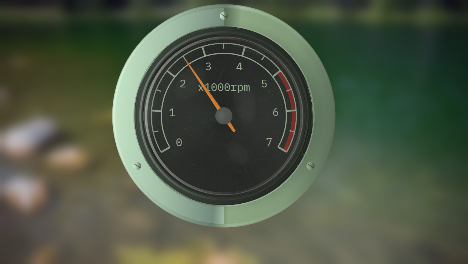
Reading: 2500 rpm
